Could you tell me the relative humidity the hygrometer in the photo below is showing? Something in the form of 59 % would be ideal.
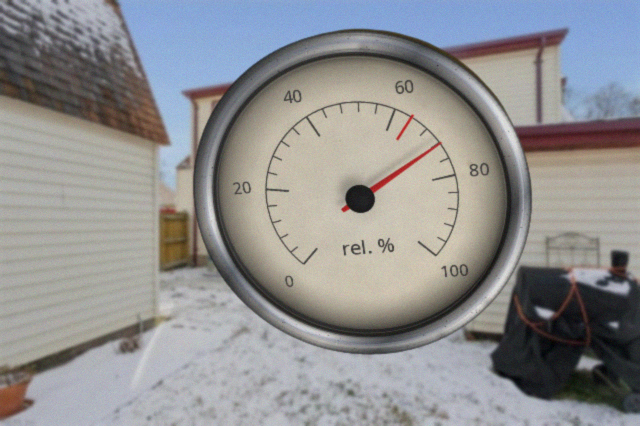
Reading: 72 %
